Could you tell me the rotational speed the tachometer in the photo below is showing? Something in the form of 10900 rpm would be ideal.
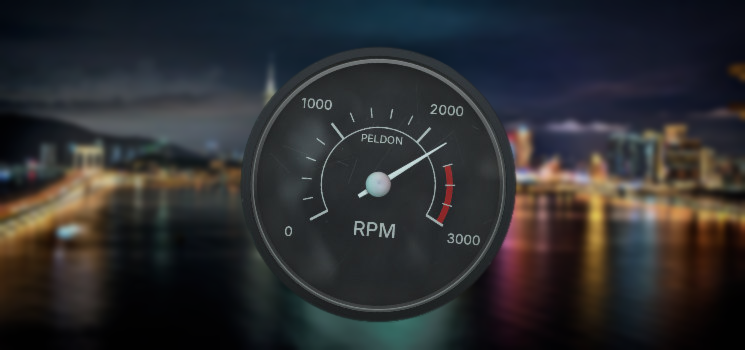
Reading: 2200 rpm
